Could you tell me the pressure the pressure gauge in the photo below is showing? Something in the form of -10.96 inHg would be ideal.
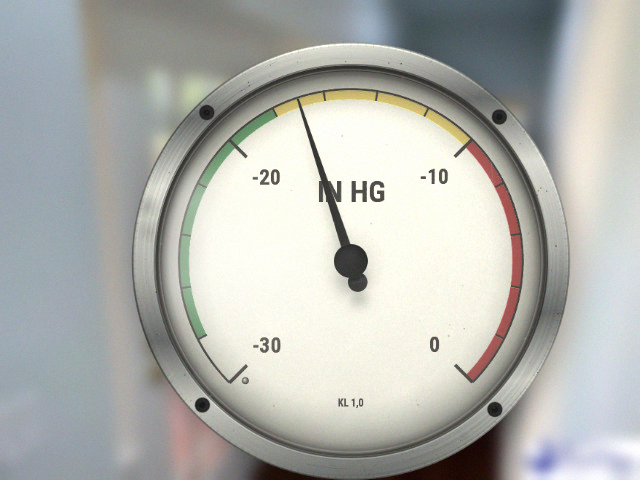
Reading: -17 inHg
